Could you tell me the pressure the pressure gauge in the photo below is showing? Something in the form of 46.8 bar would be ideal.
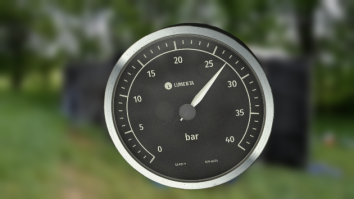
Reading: 27 bar
